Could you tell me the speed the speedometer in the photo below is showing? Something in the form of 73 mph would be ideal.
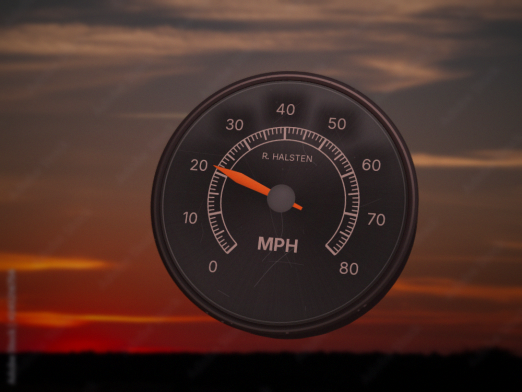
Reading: 21 mph
